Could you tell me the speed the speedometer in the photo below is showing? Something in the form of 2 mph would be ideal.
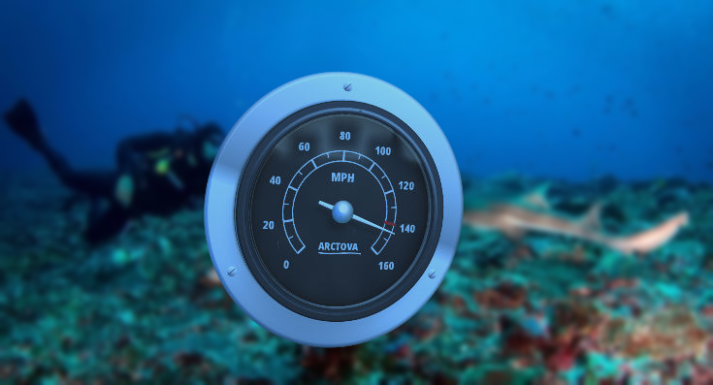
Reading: 145 mph
